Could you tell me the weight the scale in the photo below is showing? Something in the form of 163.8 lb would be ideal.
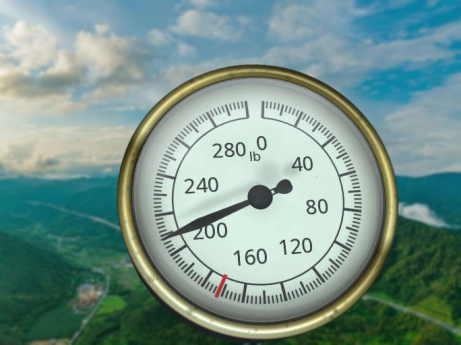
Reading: 208 lb
